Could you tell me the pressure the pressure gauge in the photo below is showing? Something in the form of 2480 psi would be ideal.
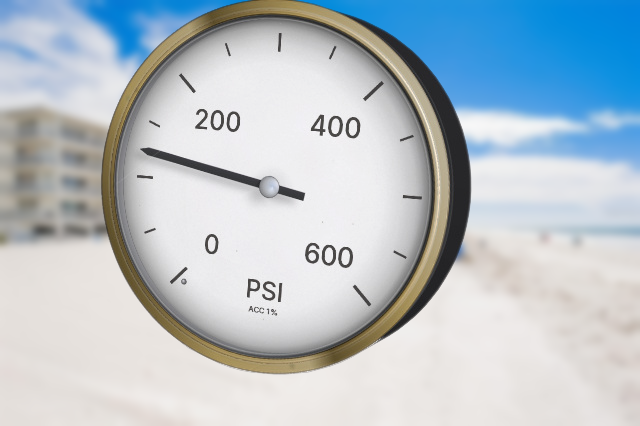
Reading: 125 psi
